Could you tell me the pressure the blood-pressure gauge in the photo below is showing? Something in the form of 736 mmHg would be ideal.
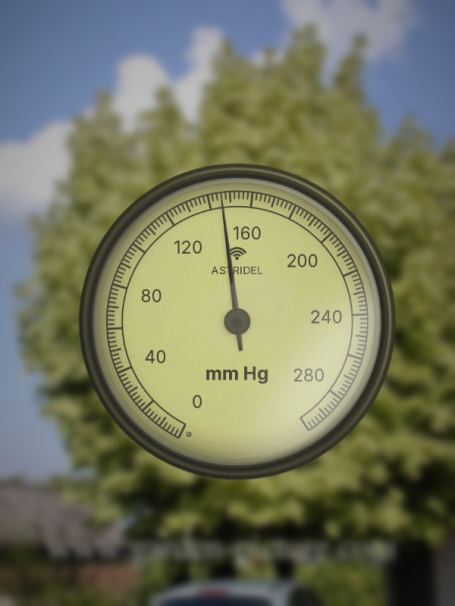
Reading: 146 mmHg
